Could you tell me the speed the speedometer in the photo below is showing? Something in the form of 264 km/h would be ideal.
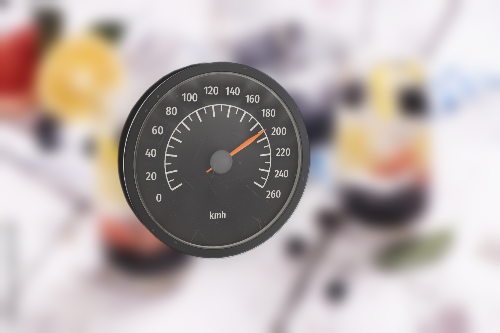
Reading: 190 km/h
